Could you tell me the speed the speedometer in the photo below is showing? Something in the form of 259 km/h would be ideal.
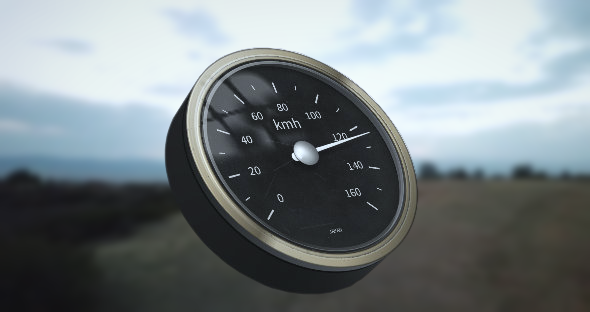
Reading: 125 km/h
